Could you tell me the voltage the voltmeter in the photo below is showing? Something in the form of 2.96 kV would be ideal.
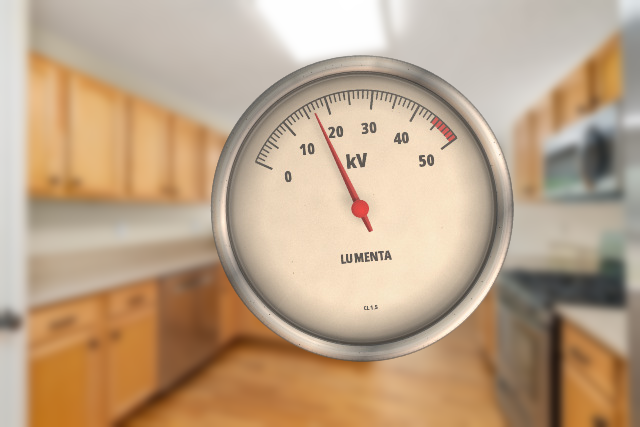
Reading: 17 kV
